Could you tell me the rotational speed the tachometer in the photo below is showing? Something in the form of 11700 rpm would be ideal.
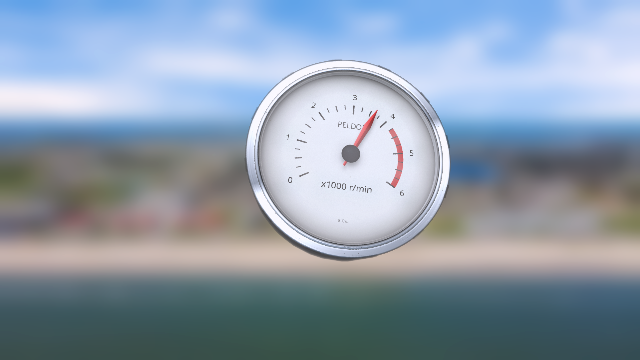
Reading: 3625 rpm
